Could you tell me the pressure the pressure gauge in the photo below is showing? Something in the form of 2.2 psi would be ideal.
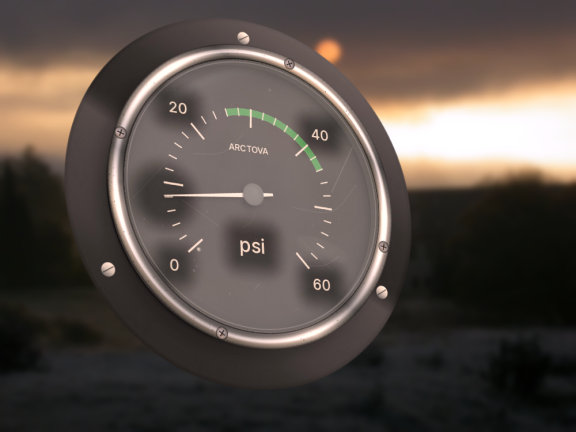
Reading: 8 psi
